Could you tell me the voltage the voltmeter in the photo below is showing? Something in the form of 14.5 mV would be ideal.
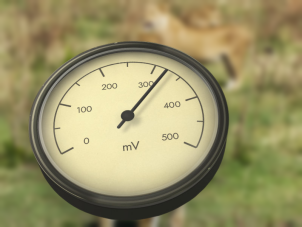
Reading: 325 mV
